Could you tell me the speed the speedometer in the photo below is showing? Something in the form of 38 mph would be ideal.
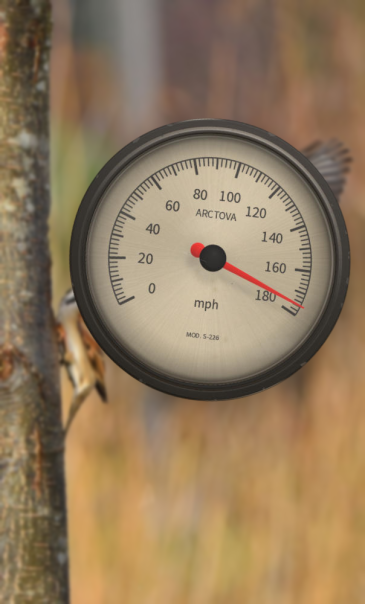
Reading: 176 mph
